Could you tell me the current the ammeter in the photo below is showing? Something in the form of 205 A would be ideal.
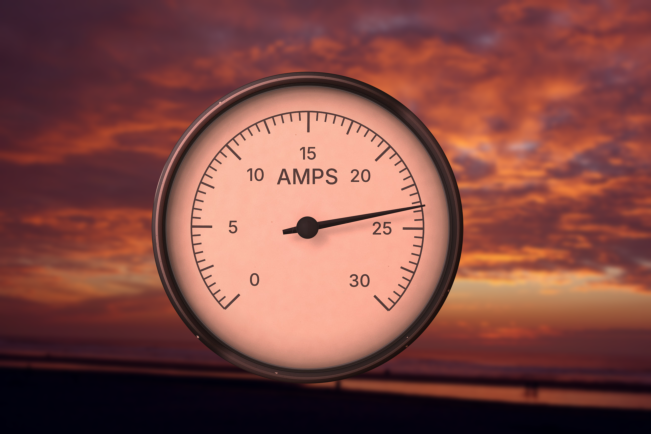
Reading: 23.75 A
